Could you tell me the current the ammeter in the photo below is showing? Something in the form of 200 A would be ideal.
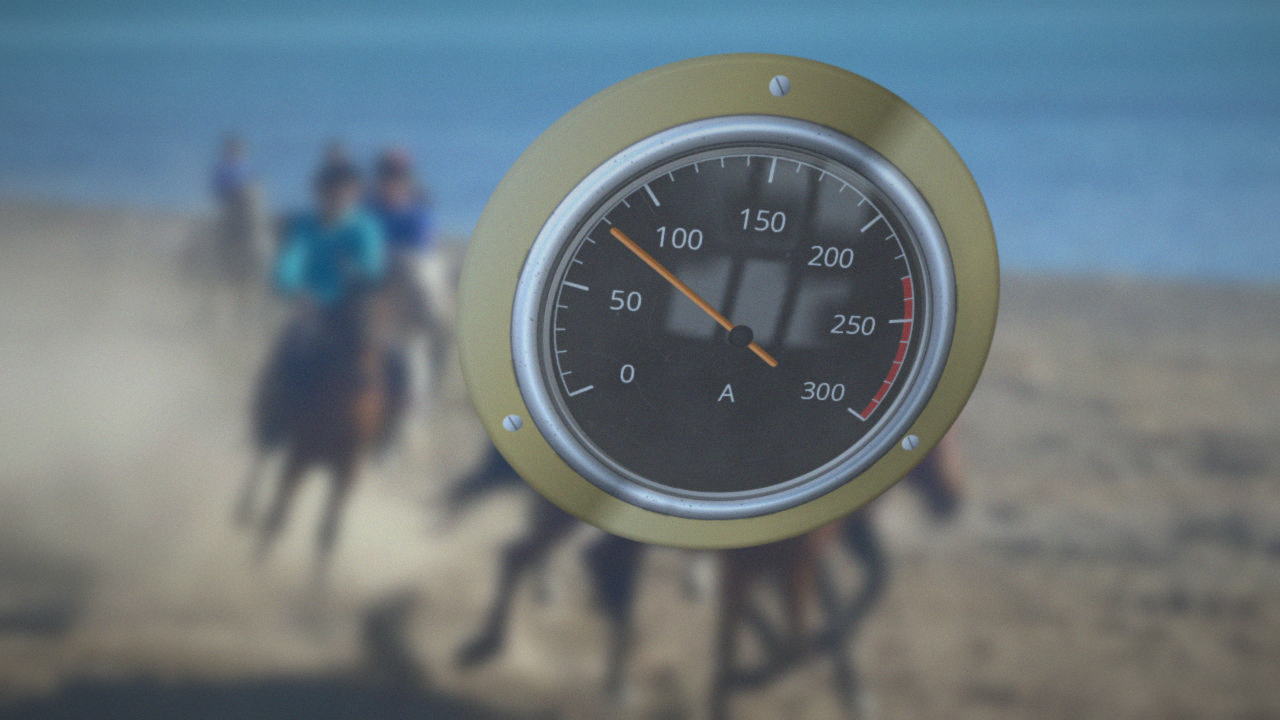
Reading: 80 A
